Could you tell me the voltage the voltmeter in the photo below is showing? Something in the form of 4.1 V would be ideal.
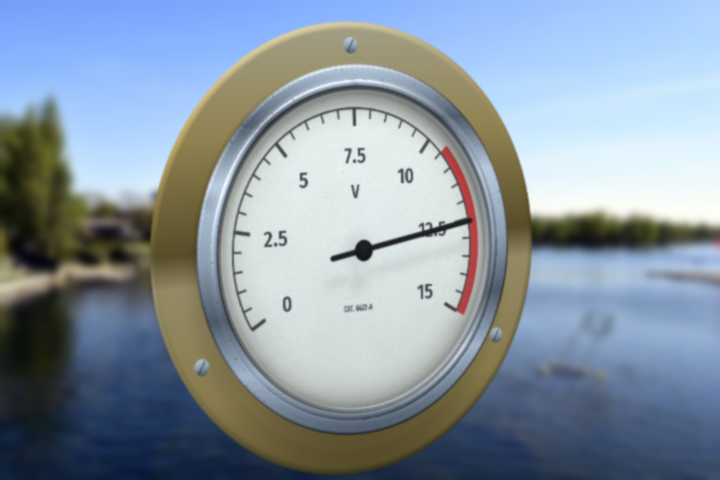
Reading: 12.5 V
